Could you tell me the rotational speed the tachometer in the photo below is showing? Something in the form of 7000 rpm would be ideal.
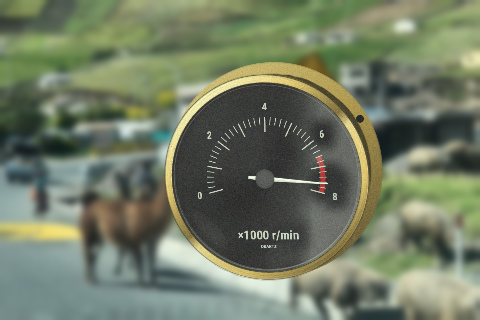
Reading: 7600 rpm
